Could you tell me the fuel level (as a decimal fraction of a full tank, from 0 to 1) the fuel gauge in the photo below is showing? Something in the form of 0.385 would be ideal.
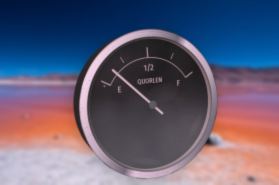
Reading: 0.125
